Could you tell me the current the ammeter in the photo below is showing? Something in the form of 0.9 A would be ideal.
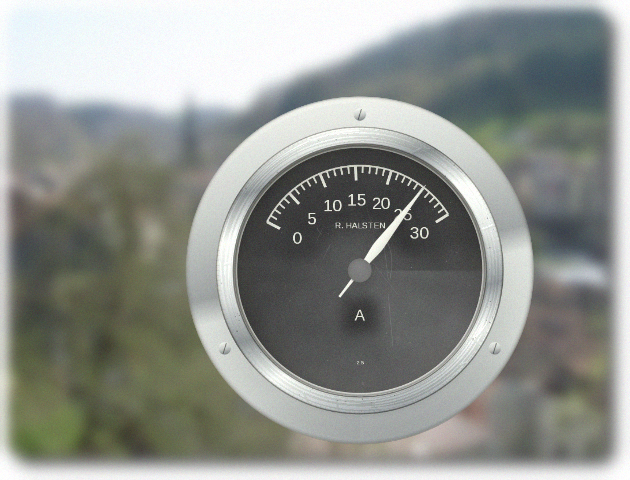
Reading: 25 A
